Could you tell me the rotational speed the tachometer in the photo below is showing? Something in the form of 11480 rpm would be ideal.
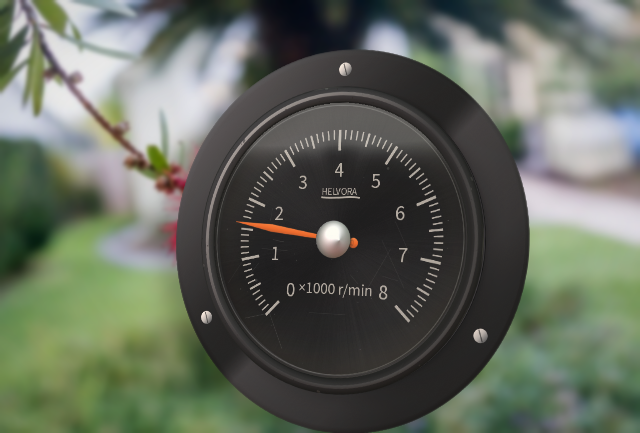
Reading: 1600 rpm
